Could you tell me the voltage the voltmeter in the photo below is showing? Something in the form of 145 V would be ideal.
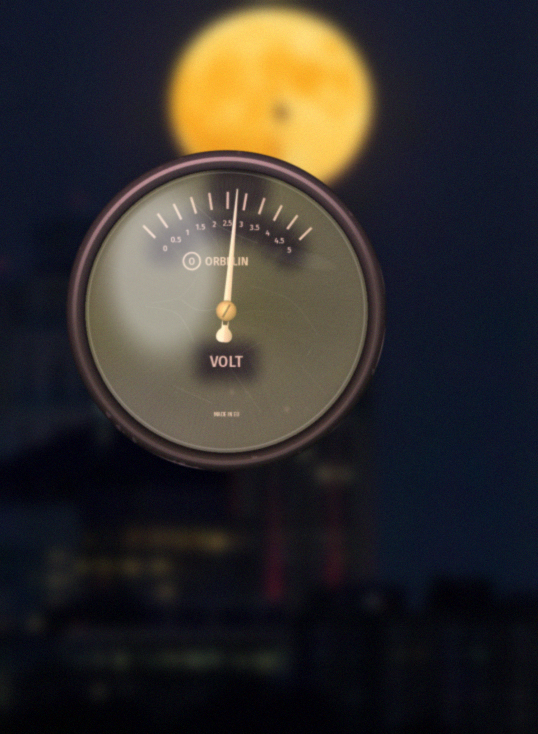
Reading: 2.75 V
